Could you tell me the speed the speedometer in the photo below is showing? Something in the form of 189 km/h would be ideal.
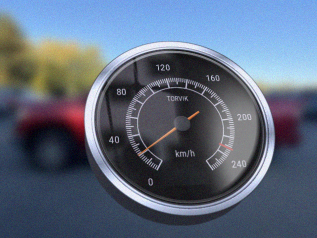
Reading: 20 km/h
